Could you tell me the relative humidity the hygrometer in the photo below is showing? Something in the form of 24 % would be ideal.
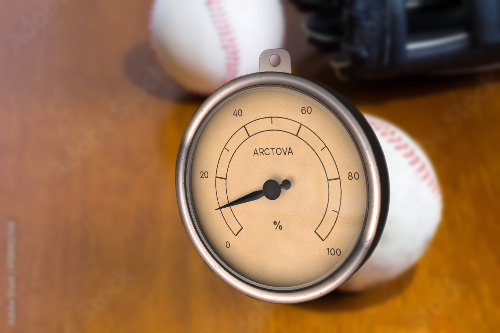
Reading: 10 %
